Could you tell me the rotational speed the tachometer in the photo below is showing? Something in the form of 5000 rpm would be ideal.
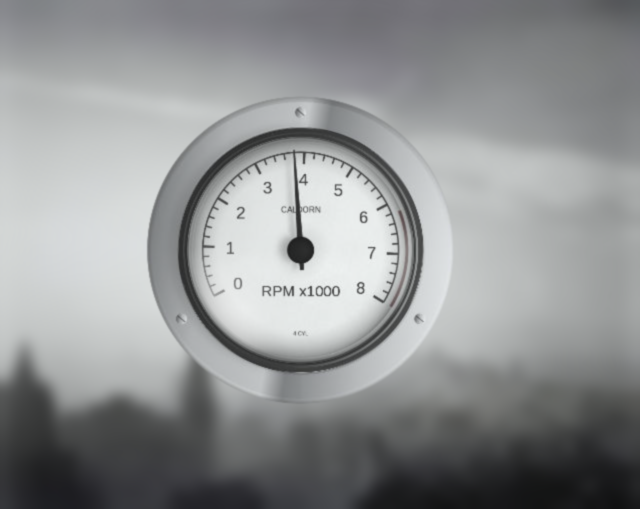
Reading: 3800 rpm
